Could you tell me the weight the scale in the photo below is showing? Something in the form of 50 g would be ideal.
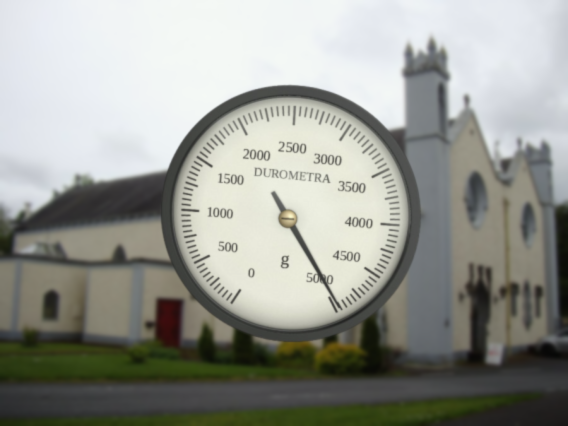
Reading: 4950 g
